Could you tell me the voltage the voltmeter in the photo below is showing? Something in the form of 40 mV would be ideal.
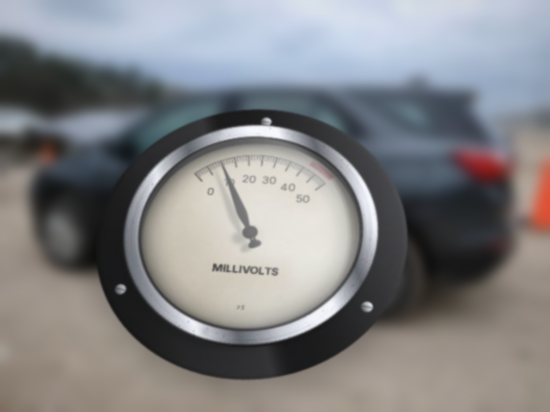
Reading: 10 mV
